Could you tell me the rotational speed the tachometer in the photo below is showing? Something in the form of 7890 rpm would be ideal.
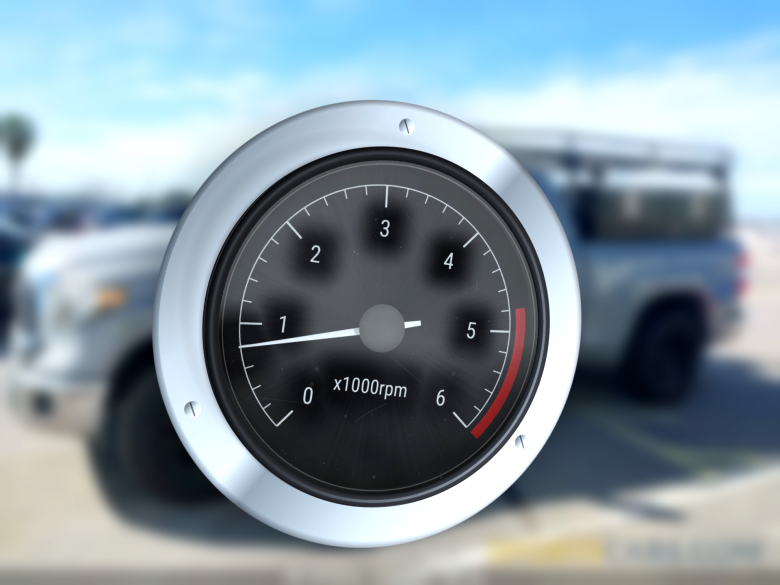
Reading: 800 rpm
